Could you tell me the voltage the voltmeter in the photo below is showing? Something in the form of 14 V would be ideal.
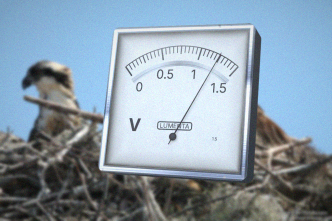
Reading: 1.25 V
